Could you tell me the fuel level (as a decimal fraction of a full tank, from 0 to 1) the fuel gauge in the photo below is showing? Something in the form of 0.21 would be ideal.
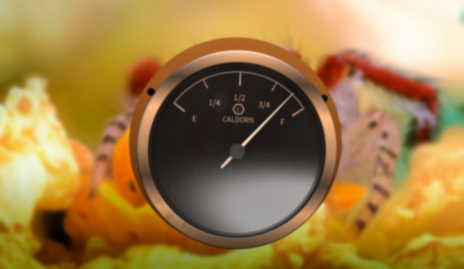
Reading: 0.875
